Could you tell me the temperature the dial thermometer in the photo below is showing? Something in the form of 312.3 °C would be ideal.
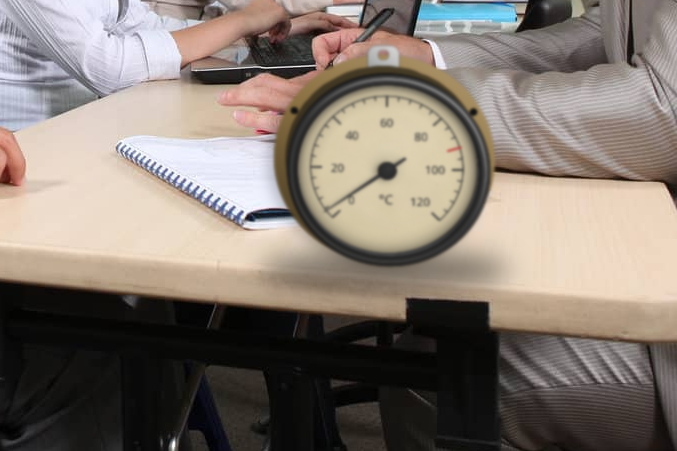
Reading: 4 °C
